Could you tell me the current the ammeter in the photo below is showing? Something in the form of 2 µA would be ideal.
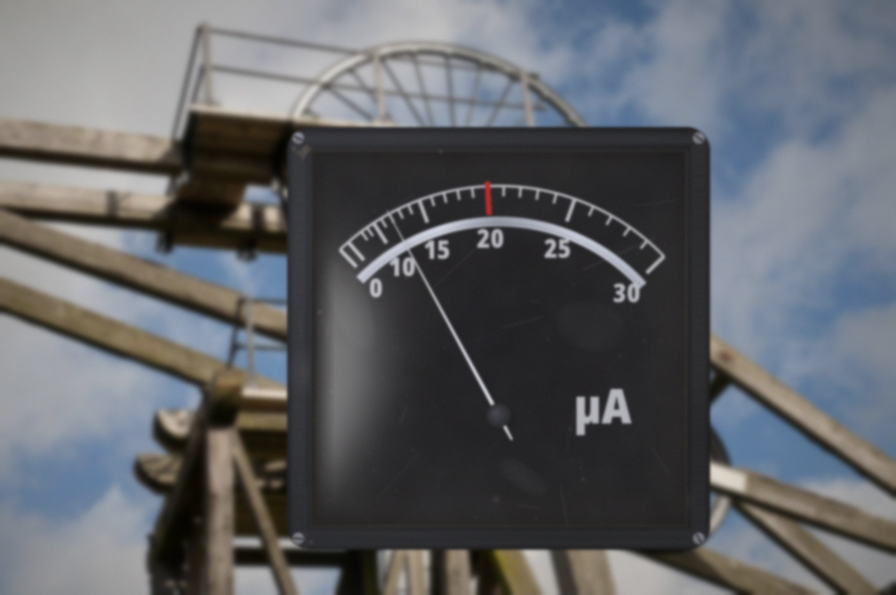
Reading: 12 µA
